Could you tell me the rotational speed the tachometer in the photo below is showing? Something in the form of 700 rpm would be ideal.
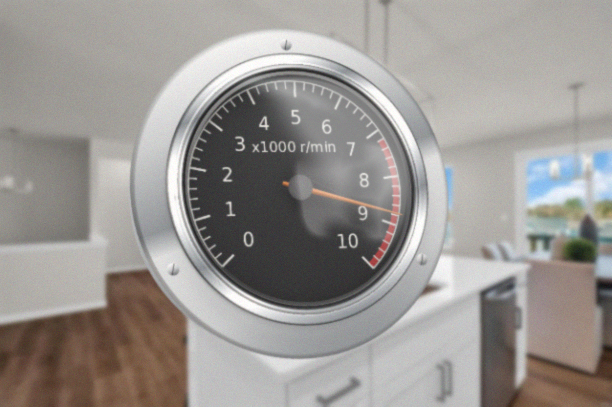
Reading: 8800 rpm
